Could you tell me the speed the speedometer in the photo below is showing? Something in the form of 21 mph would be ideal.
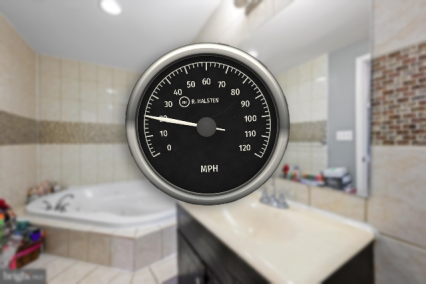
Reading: 20 mph
